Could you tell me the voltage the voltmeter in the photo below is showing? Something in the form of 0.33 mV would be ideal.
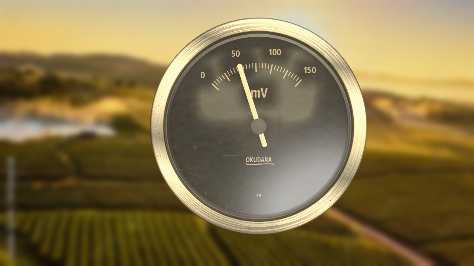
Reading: 50 mV
